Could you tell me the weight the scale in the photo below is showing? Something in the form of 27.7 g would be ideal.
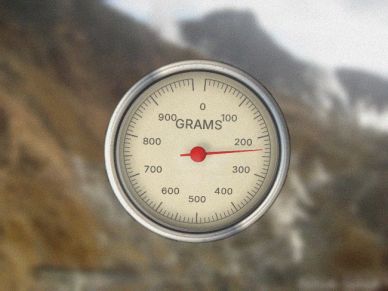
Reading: 230 g
